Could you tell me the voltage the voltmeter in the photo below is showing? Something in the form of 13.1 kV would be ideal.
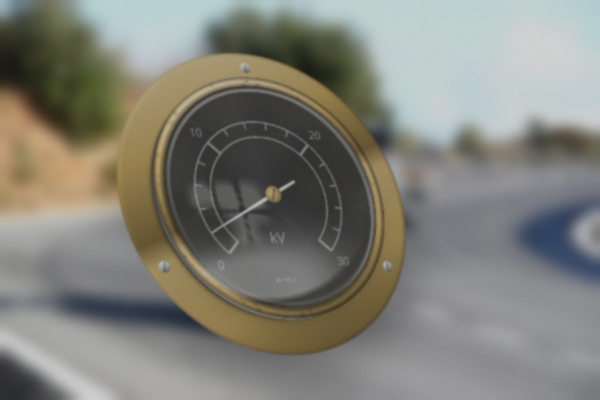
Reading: 2 kV
